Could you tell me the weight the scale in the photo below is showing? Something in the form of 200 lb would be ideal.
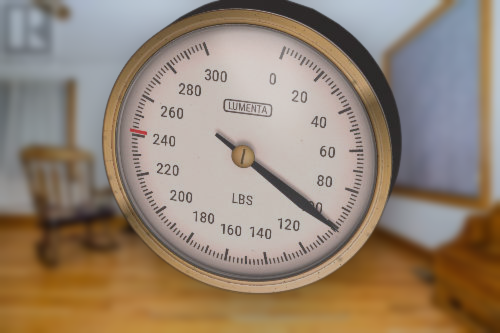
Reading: 100 lb
